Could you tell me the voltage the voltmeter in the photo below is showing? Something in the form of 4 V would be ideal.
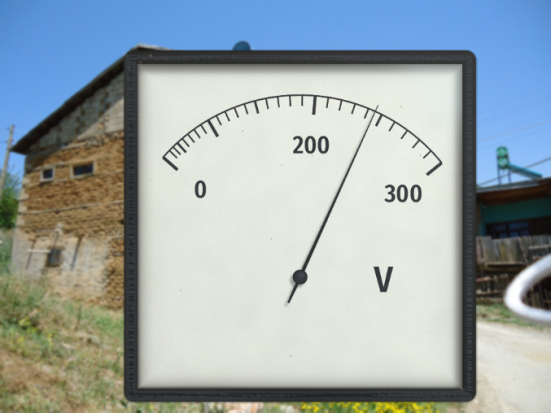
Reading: 245 V
